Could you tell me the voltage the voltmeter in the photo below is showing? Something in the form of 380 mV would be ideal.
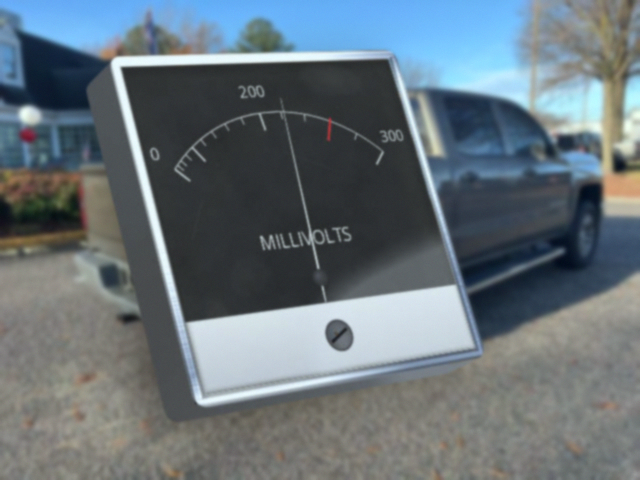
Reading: 220 mV
